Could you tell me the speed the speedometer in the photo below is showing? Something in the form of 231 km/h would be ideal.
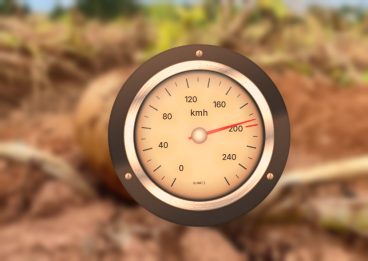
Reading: 195 km/h
